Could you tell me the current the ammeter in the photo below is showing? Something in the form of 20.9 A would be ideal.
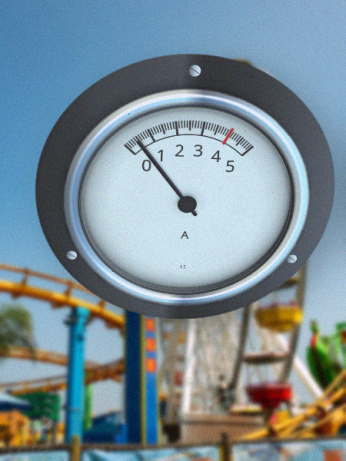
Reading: 0.5 A
